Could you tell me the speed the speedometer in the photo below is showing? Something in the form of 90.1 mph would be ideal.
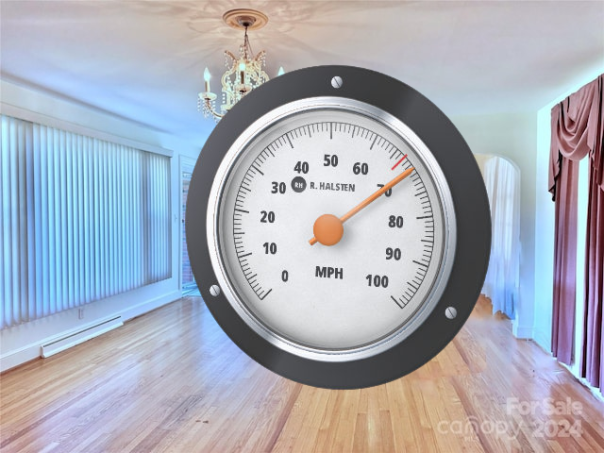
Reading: 70 mph
